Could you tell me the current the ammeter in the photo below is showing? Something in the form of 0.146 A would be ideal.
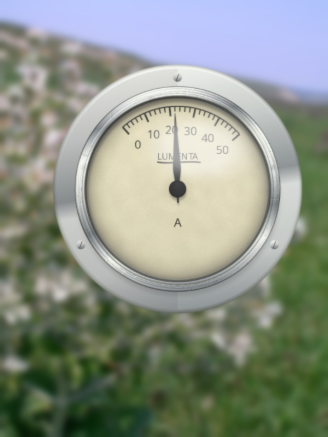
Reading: 22 A
